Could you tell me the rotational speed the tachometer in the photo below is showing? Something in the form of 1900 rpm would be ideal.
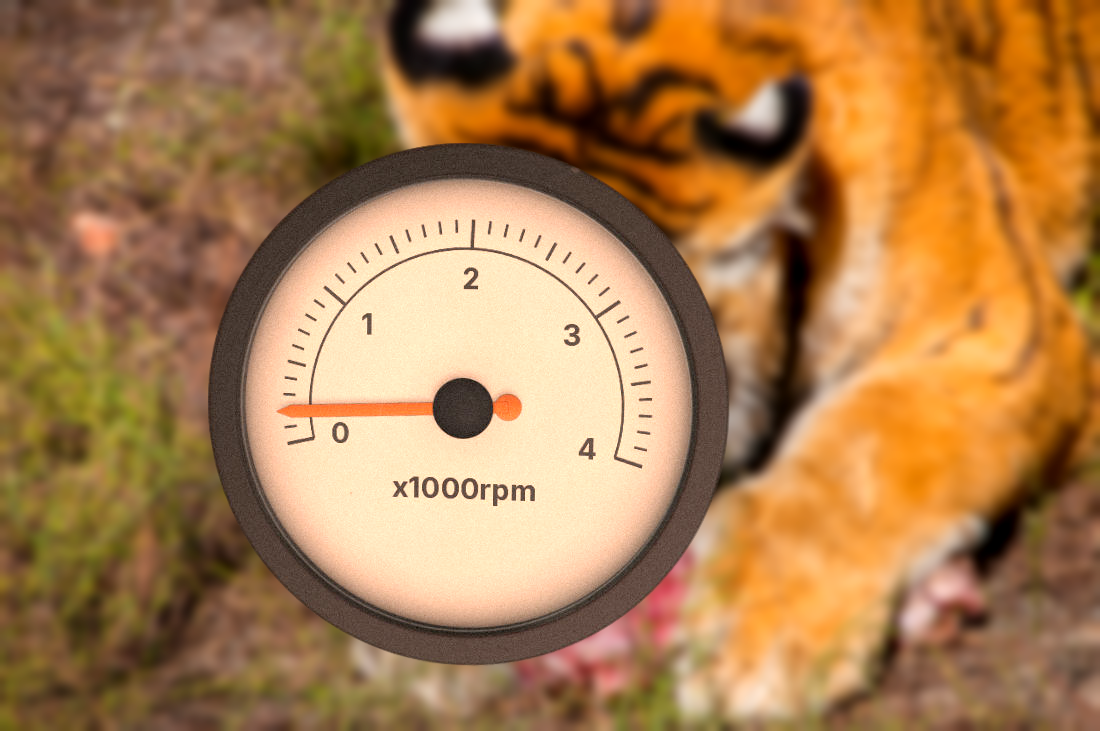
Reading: 200 rpm
